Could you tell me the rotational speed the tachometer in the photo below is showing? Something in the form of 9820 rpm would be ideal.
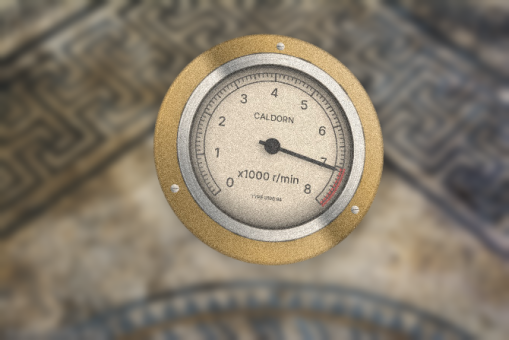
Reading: 7100 rpm
